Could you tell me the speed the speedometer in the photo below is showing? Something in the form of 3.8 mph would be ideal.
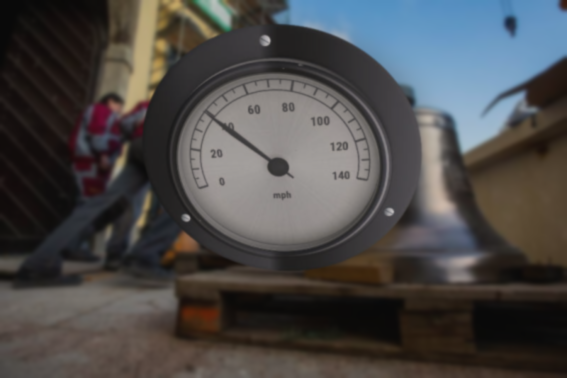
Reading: 40 mph
